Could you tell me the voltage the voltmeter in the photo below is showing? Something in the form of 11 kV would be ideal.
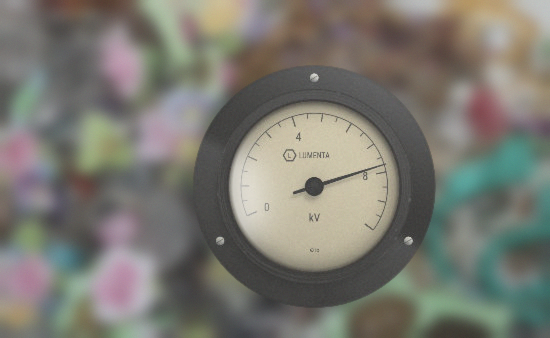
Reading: 7.75 kV
